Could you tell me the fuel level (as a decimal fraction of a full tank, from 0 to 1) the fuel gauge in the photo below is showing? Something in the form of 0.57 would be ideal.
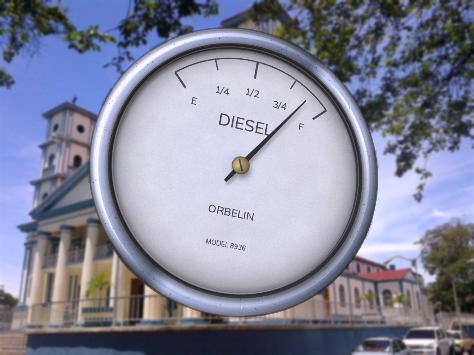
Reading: 0.875
